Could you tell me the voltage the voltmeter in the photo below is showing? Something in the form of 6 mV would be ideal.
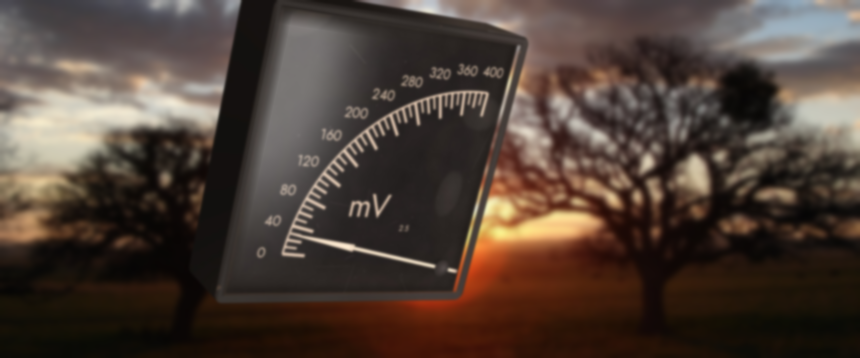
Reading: 30 mV
